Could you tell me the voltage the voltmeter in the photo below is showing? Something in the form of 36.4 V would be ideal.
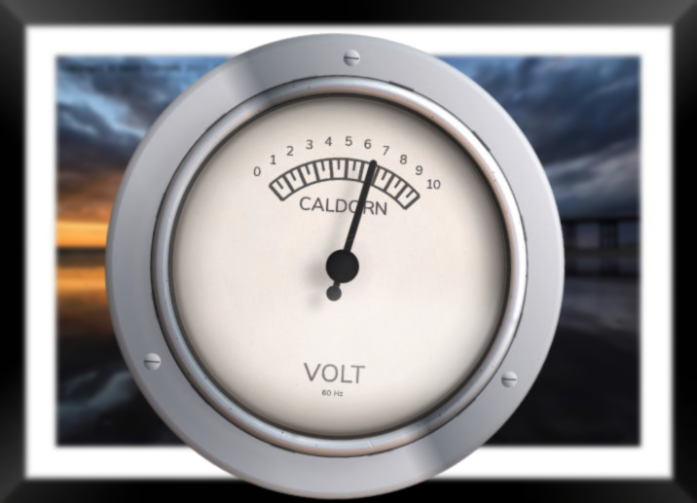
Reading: 6.5 V
